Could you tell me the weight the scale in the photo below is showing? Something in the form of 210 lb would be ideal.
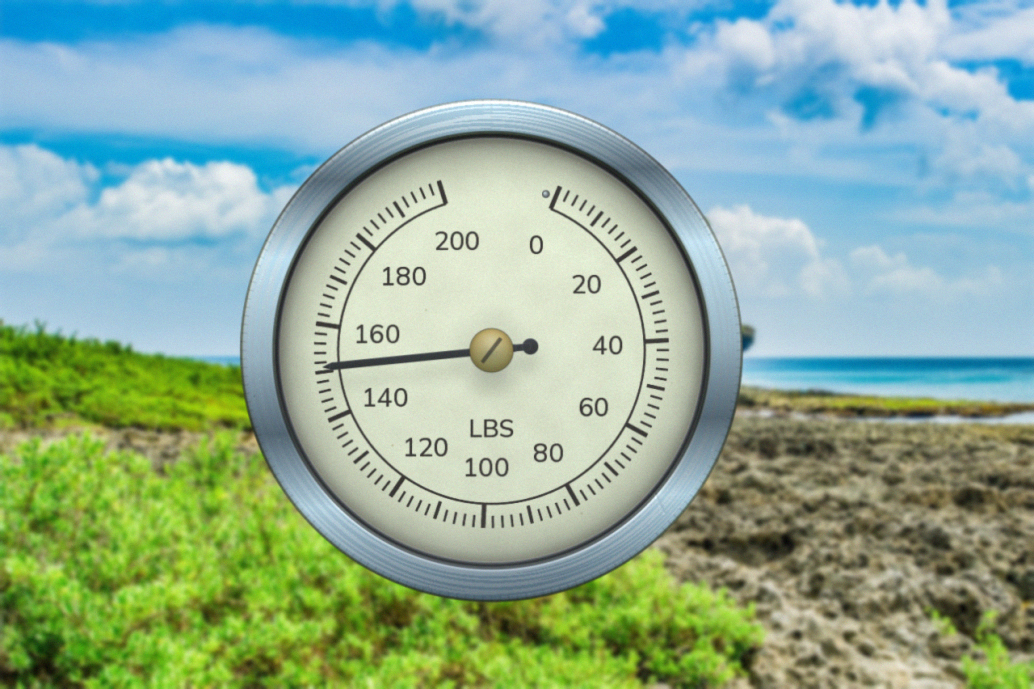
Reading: 151 lb
